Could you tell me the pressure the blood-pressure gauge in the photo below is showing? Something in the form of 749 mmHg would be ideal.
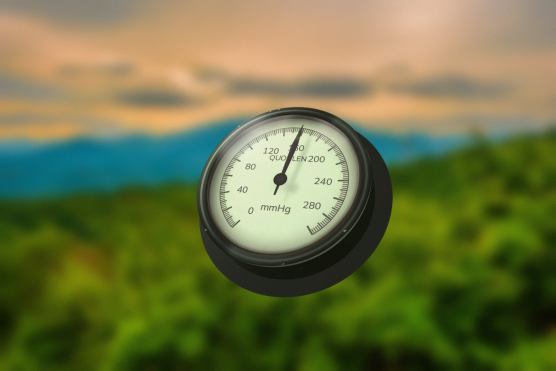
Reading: 160 mmHg
